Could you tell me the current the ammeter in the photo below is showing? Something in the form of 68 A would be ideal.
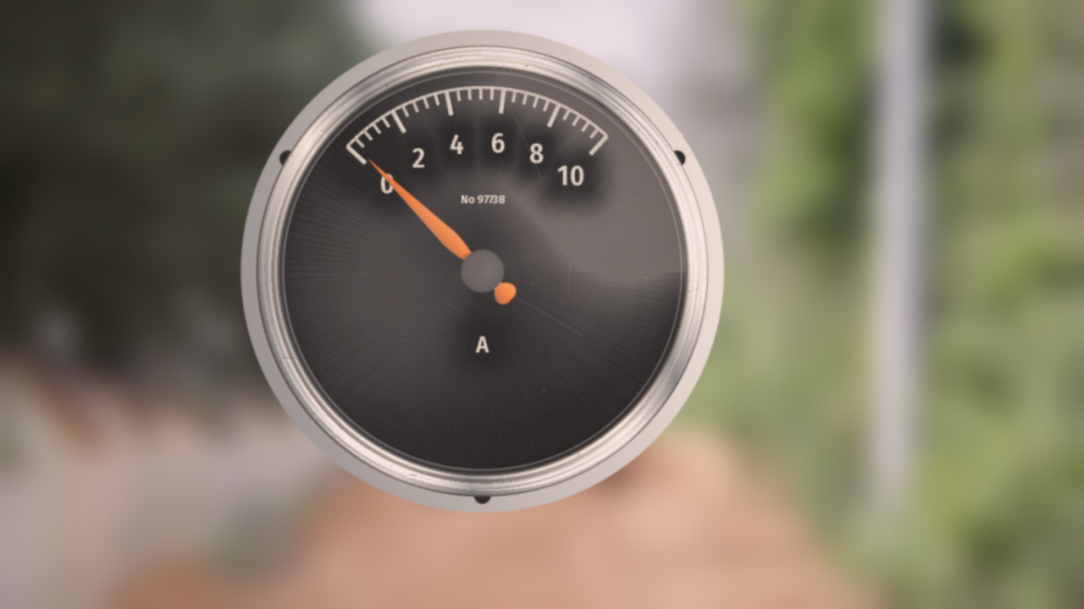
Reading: 0.2 A
